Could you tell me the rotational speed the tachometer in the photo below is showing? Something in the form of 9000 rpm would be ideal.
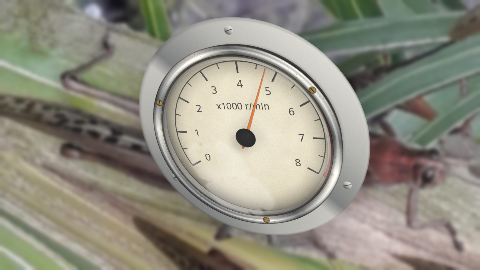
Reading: 4750 rpm
